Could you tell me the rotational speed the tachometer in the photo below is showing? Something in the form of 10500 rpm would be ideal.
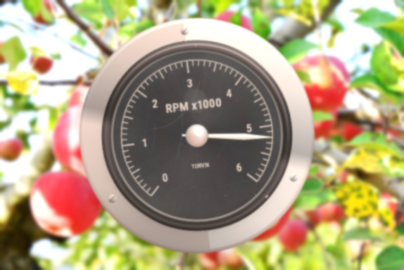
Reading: 5200 rpm
